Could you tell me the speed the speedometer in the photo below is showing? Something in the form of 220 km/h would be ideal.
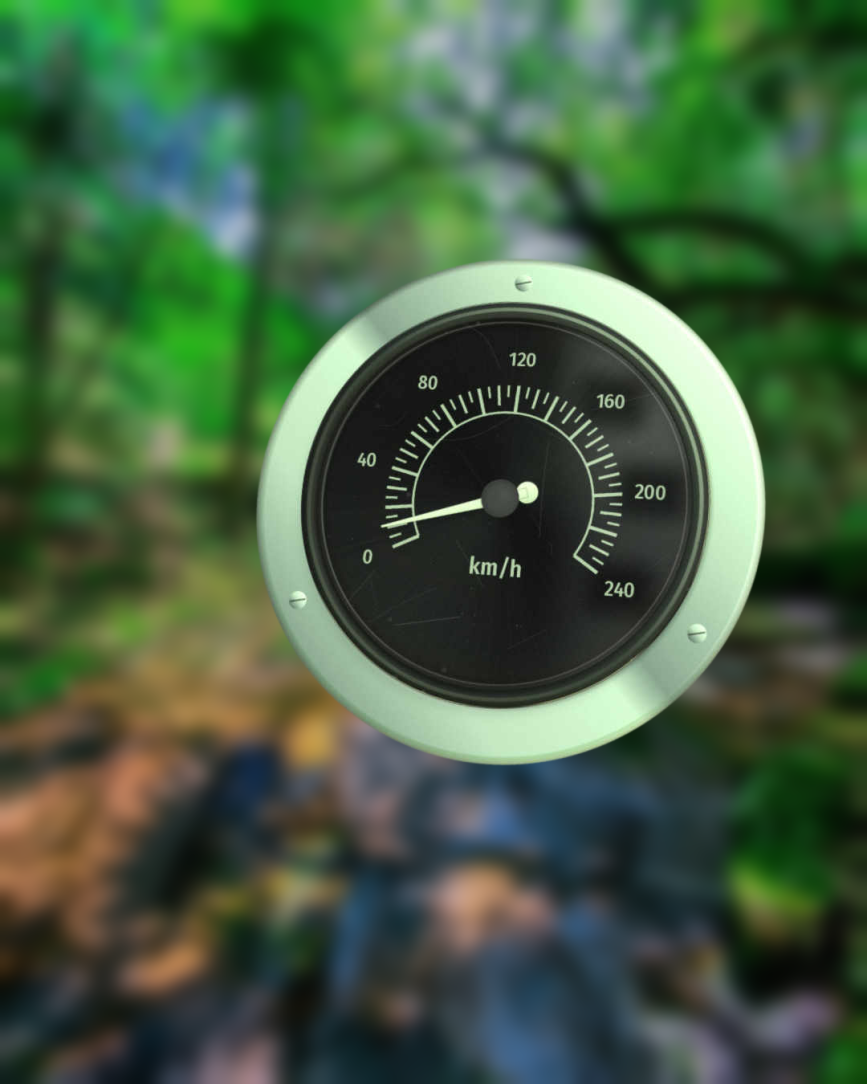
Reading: 10 km/h
